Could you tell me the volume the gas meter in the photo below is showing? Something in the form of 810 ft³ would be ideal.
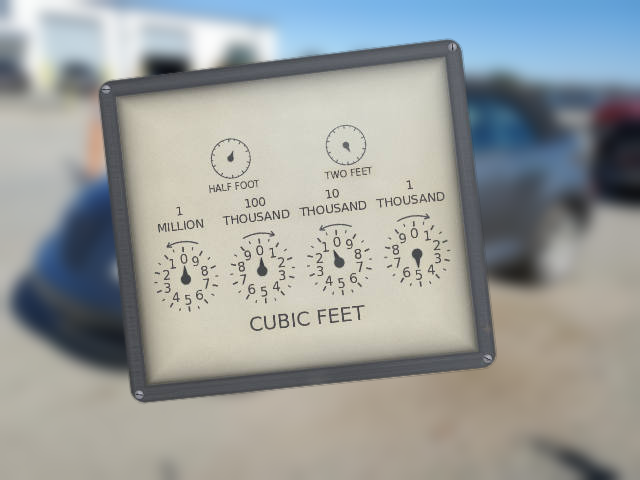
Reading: 500 ft³
